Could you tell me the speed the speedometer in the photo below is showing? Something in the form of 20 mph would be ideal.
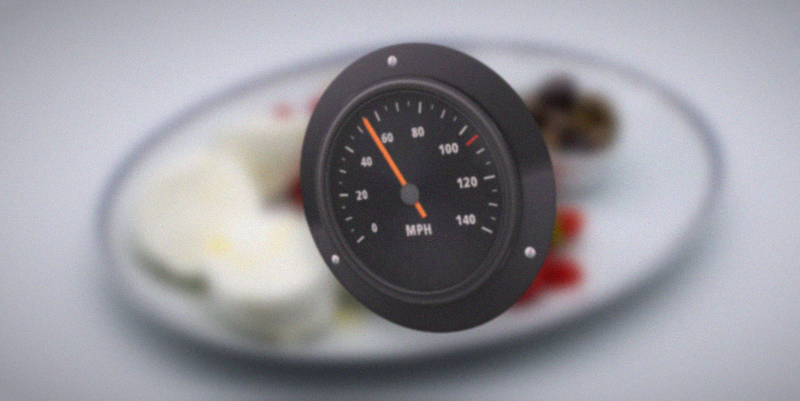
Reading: 55 mph
